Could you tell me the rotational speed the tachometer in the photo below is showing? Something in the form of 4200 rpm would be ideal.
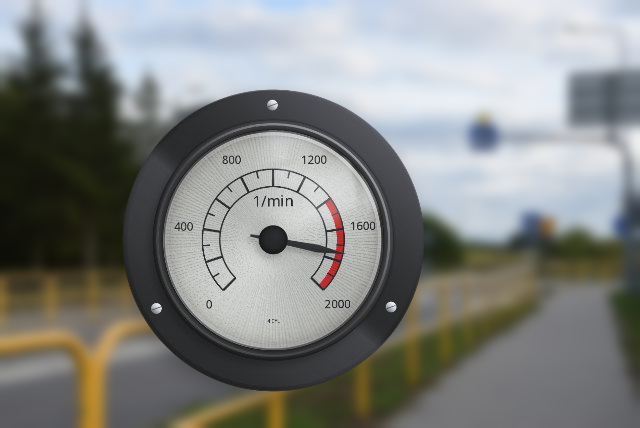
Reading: 1750 rpm
